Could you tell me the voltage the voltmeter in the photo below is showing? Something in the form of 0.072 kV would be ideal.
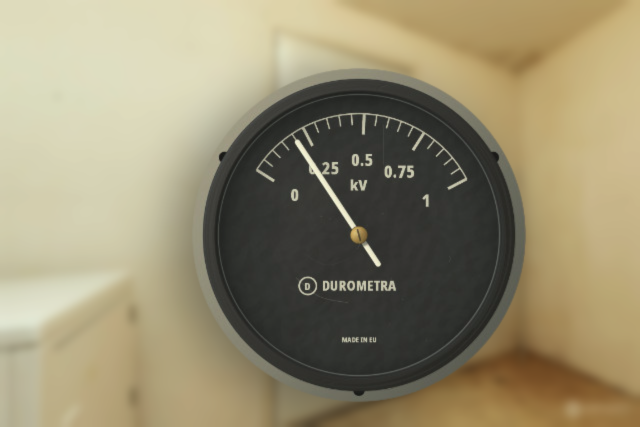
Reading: 0.2 kV
